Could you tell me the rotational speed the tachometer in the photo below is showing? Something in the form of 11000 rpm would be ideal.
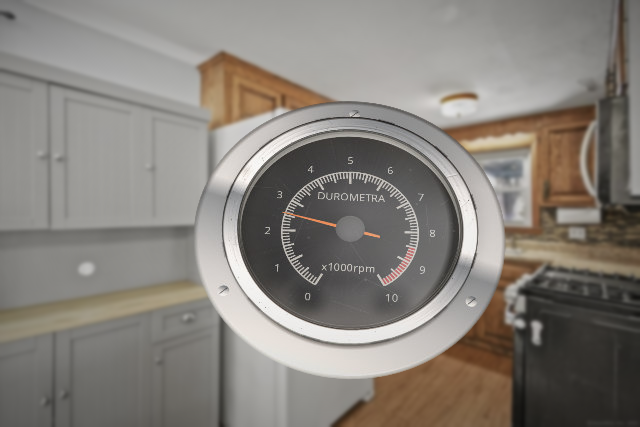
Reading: 2500 rpm
